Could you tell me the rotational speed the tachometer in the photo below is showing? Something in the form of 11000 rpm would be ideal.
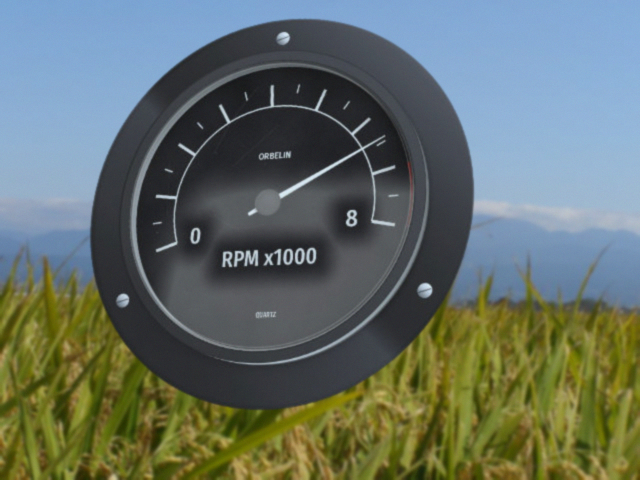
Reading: 6500 rpm
